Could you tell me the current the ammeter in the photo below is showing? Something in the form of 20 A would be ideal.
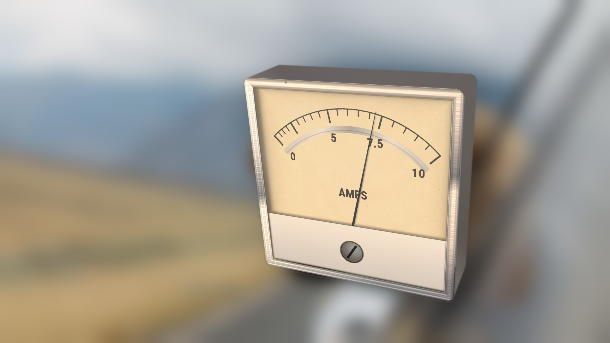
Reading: 7.25 A
